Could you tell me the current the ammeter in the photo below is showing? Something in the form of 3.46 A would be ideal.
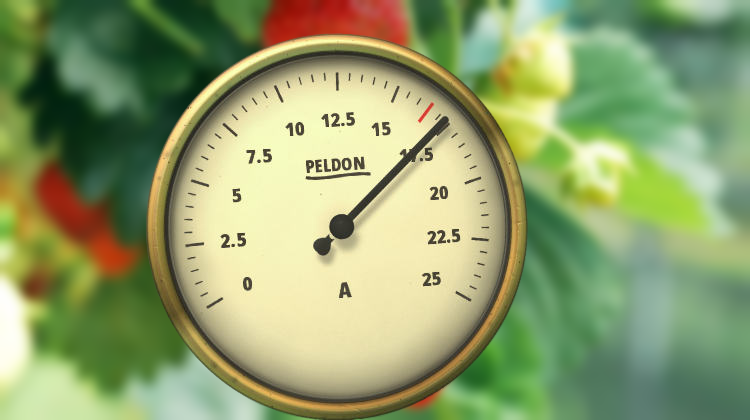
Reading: 17.25 A
